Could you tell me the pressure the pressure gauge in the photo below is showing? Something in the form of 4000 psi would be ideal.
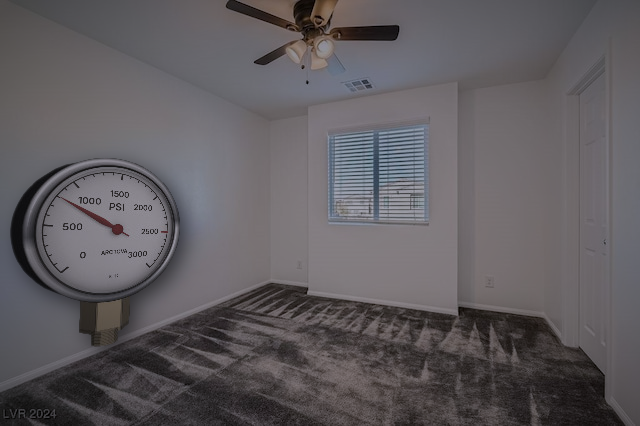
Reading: 800 psi
